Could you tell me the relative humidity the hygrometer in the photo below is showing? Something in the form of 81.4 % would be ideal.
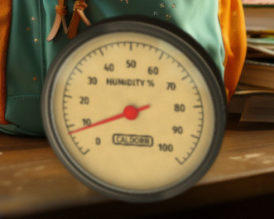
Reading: 8 %
